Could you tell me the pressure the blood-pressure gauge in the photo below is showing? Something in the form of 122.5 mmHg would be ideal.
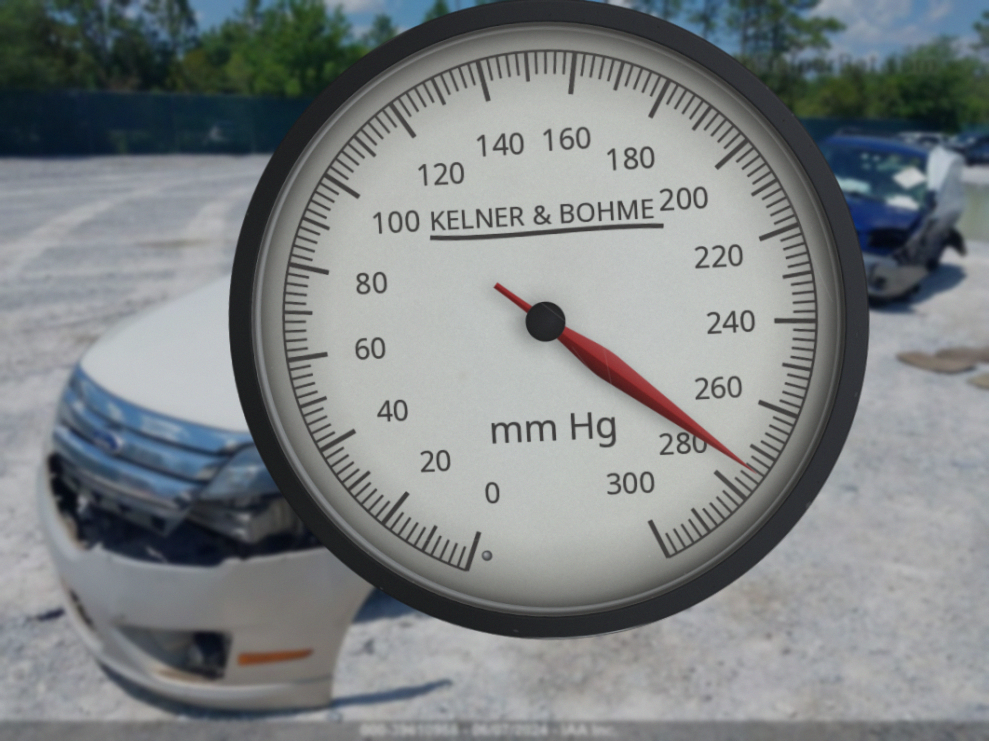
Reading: 274 mmHg
